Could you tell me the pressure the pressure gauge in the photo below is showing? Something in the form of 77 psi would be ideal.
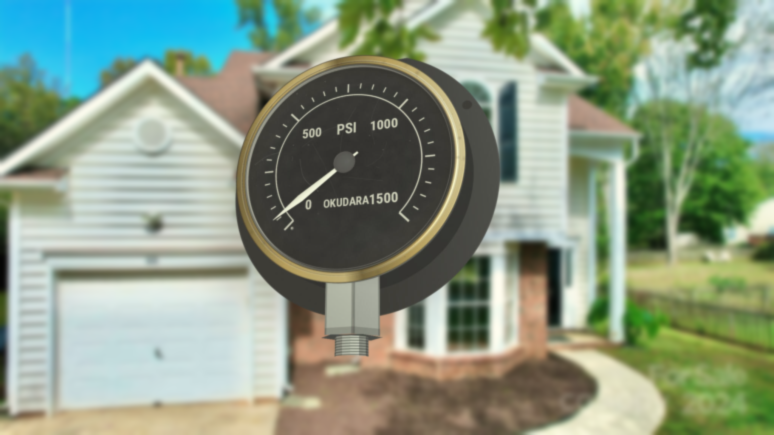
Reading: 50 psi
